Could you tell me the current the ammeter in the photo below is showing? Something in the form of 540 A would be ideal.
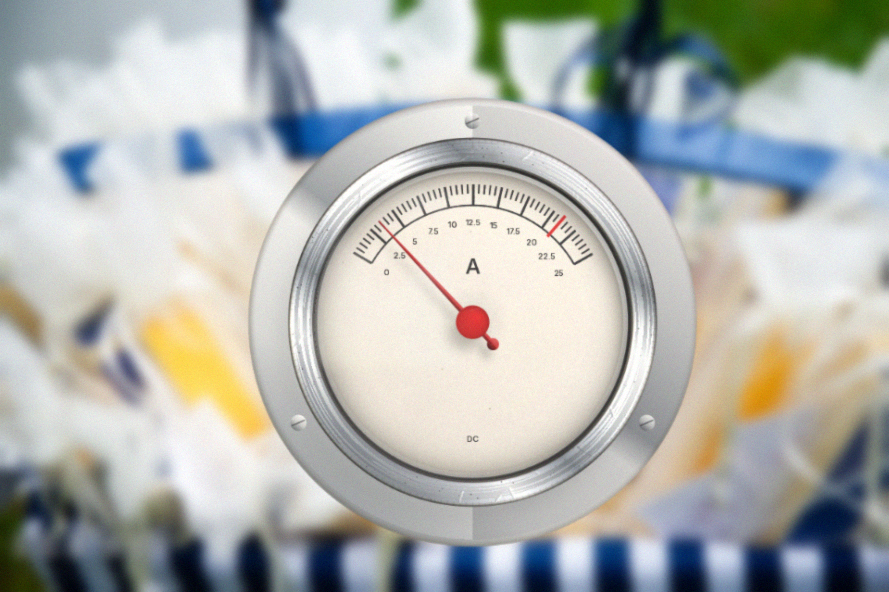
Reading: 3.5 A
